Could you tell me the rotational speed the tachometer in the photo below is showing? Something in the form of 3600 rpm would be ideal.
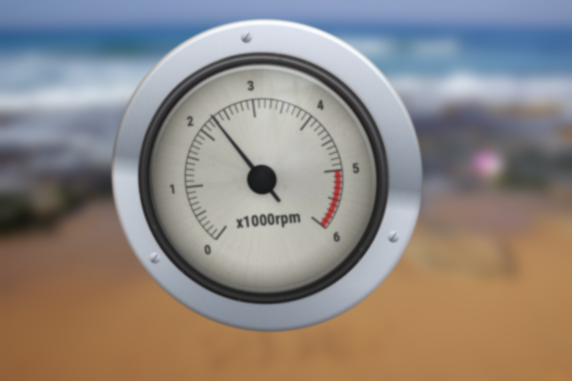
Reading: 2300 rpm
